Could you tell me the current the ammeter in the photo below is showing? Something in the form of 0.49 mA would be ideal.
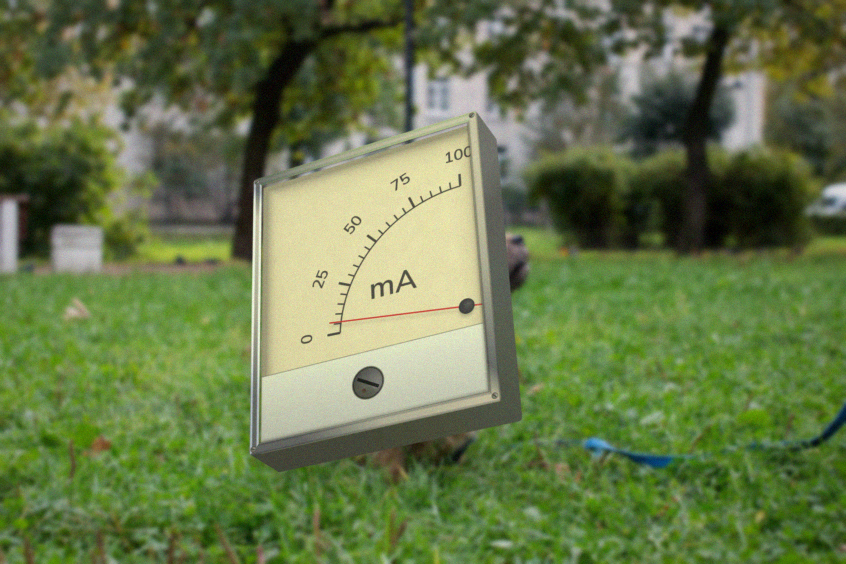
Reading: 5 mA
